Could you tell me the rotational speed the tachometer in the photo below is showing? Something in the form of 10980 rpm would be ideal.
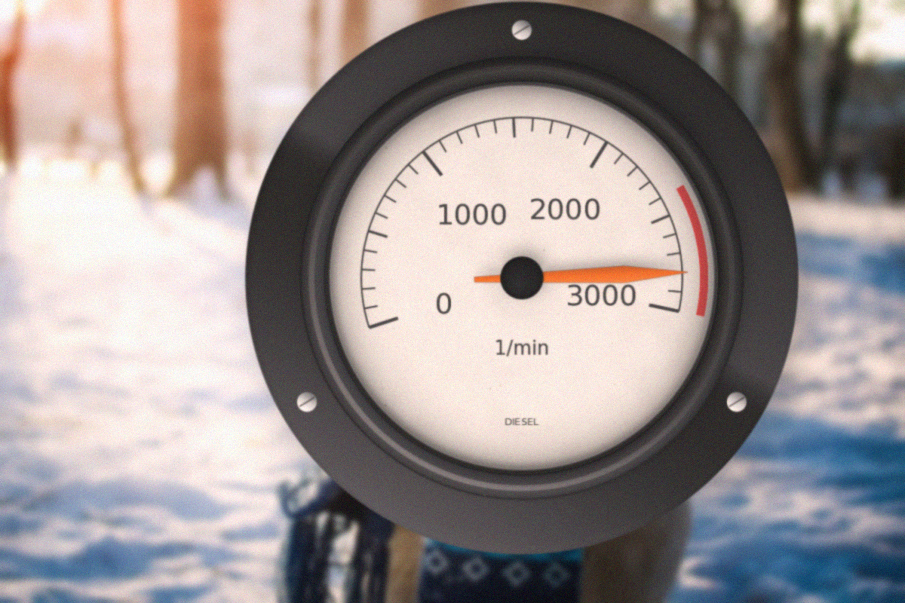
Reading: 2800 rpm
